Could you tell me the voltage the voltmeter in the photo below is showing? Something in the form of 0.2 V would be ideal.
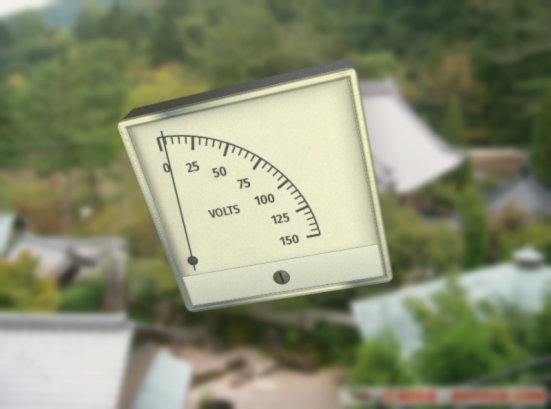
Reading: 5 V
